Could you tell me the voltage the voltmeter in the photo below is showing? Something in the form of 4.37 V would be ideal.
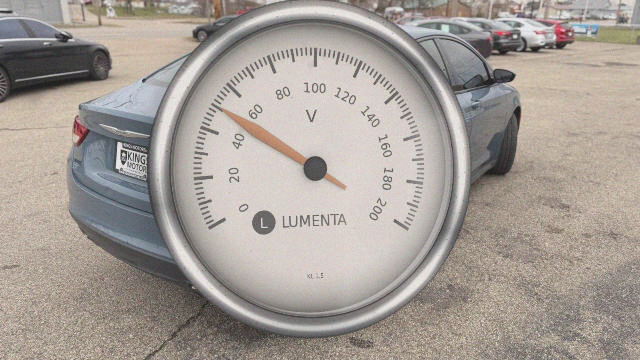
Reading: 50 V
